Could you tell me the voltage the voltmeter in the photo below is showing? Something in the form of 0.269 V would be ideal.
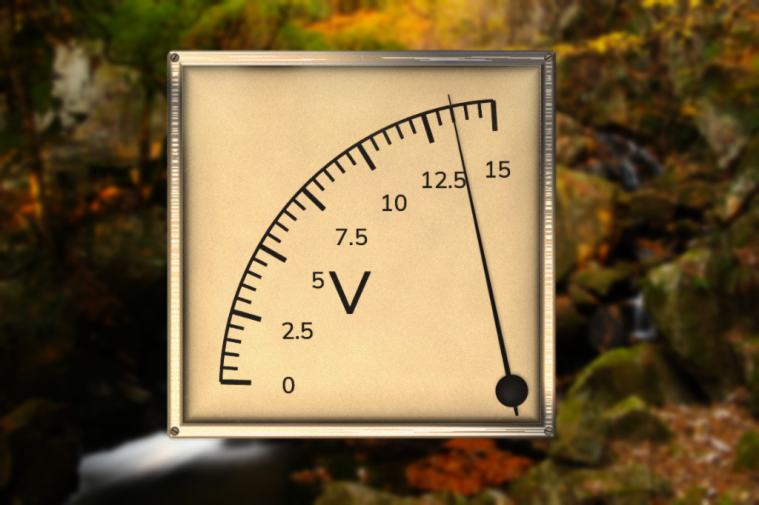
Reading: 13.5 V
